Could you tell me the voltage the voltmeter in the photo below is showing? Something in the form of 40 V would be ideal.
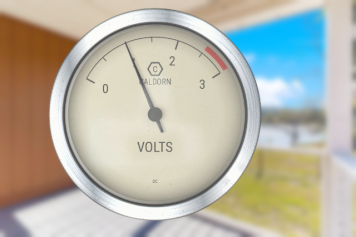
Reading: 1 V
